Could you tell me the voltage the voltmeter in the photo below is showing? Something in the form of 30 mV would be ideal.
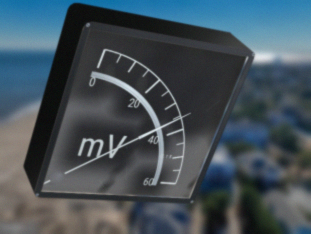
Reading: 35 mV
